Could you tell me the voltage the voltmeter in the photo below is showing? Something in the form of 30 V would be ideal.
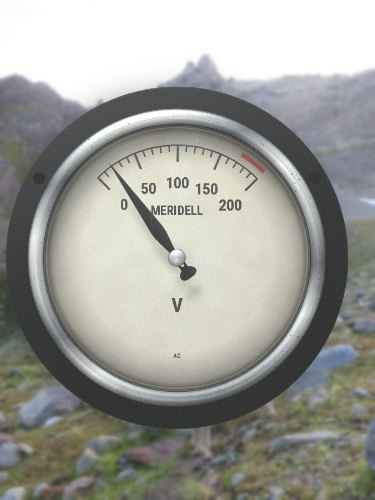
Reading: 20 V
